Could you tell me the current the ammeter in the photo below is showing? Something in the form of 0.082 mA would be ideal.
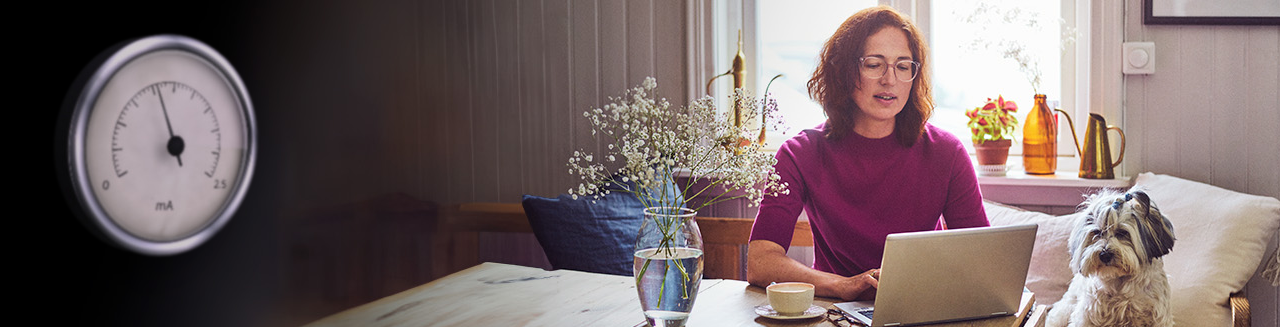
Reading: 1 mA
